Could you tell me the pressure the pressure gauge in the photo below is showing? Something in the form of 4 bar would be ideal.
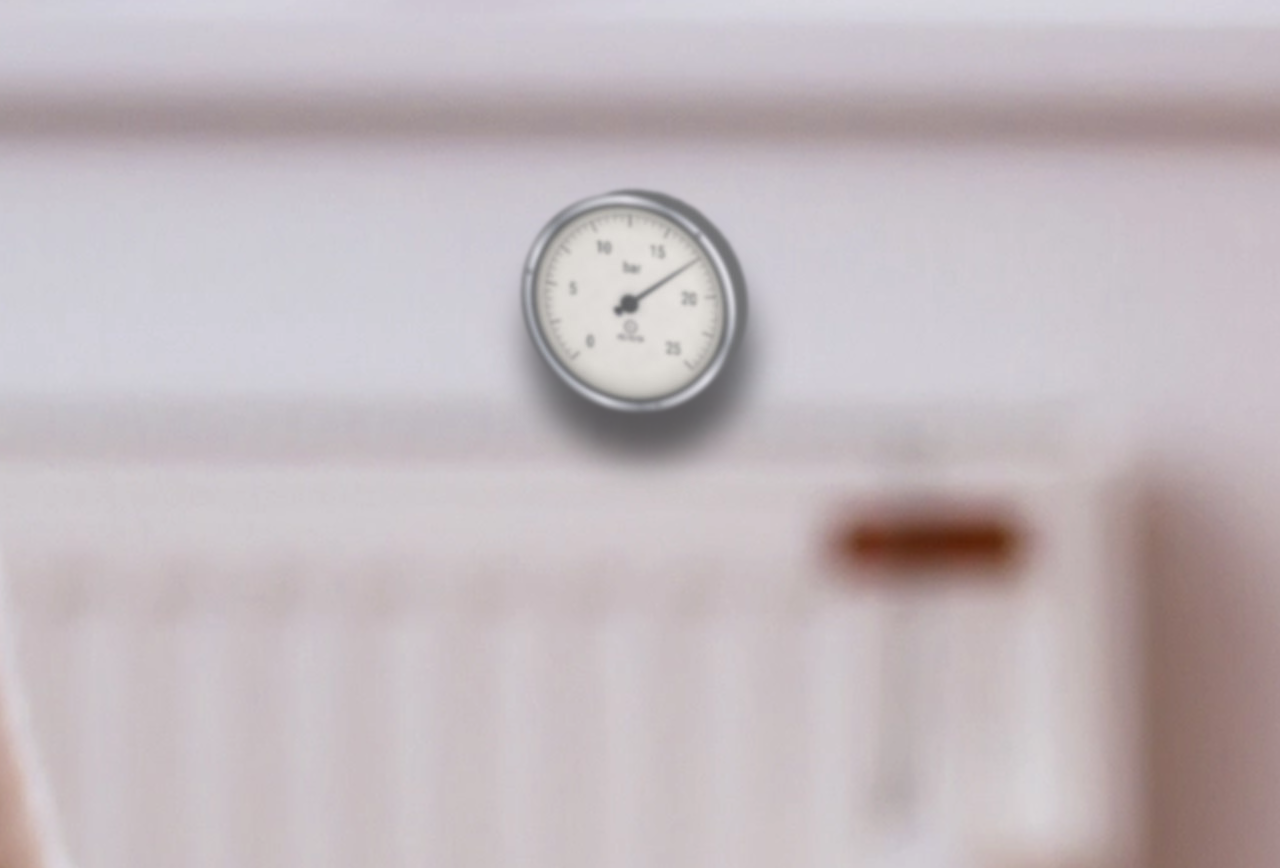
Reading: 17.5 bar
